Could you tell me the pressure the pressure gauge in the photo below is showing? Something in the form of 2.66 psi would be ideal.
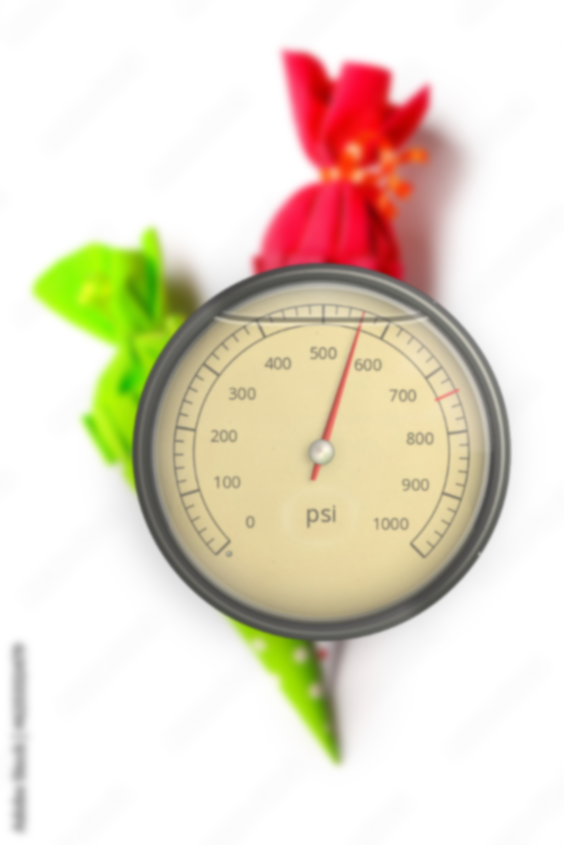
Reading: 560 psi
